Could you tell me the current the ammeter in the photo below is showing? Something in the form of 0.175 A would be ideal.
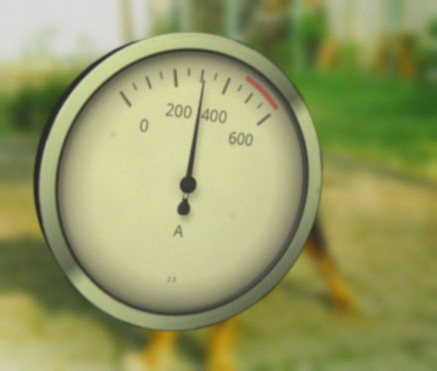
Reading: 300 A
